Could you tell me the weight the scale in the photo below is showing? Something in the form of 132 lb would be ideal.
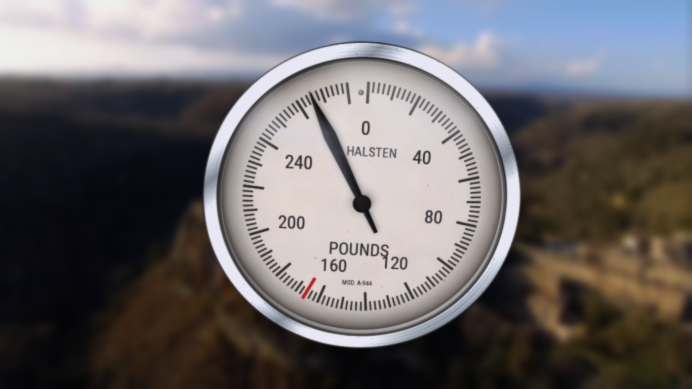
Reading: 266 lb
